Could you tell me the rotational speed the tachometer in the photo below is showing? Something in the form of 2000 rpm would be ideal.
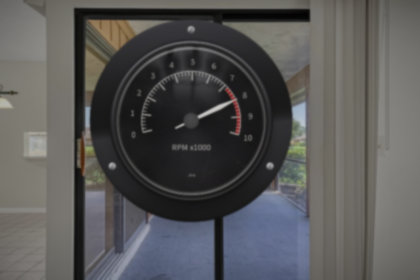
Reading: 8000 rpm
